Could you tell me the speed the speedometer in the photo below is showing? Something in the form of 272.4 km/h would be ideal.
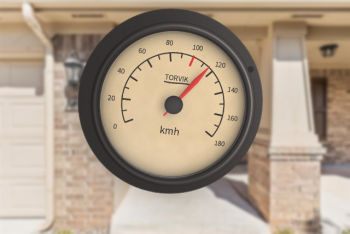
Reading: 115 km/h
